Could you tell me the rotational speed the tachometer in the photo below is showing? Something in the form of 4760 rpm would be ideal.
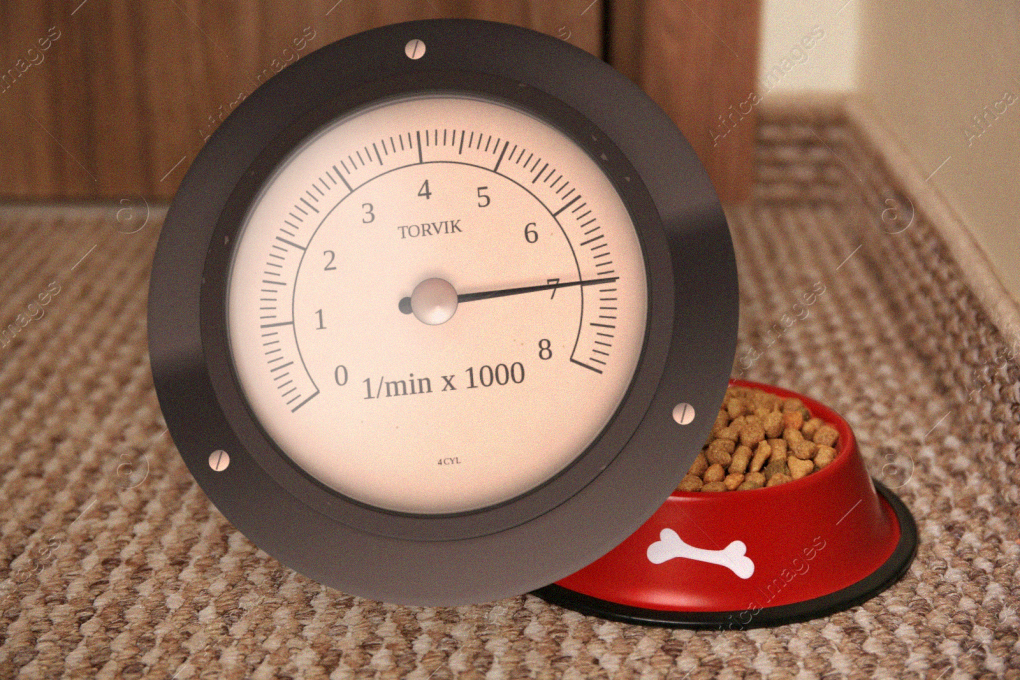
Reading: 7000 rpm
